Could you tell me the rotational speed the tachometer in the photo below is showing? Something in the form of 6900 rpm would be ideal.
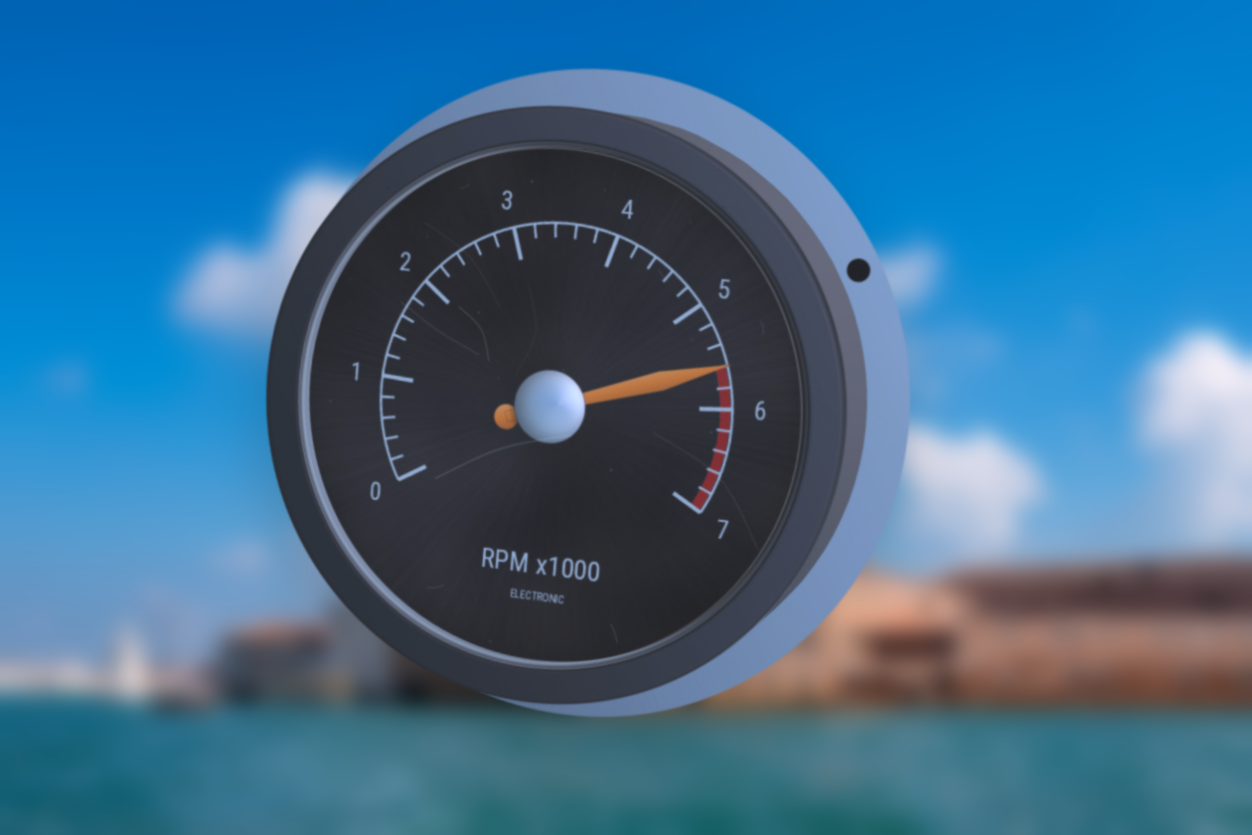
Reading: 5600 rpm
